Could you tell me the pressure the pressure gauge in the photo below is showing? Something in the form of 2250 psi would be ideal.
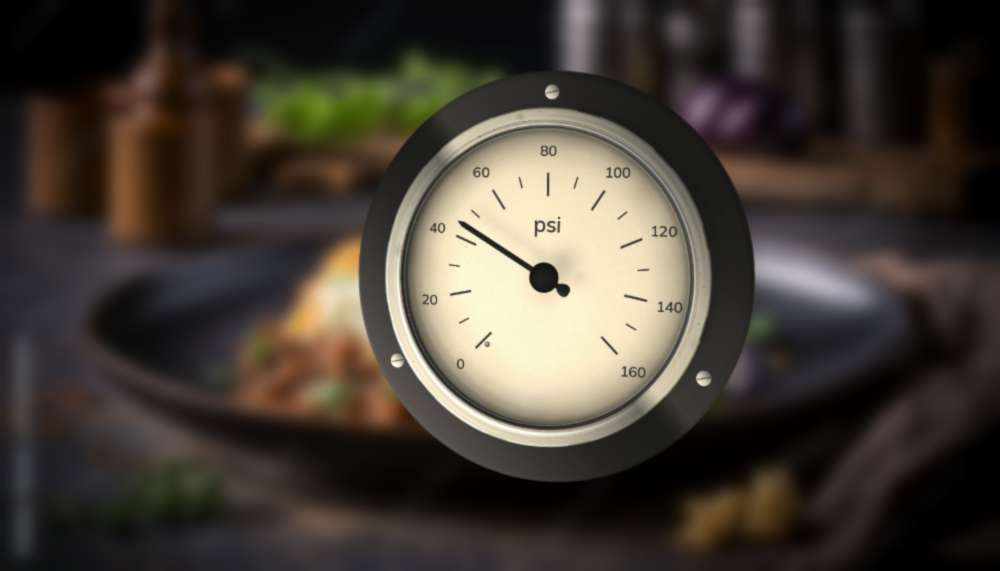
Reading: 45 psi
